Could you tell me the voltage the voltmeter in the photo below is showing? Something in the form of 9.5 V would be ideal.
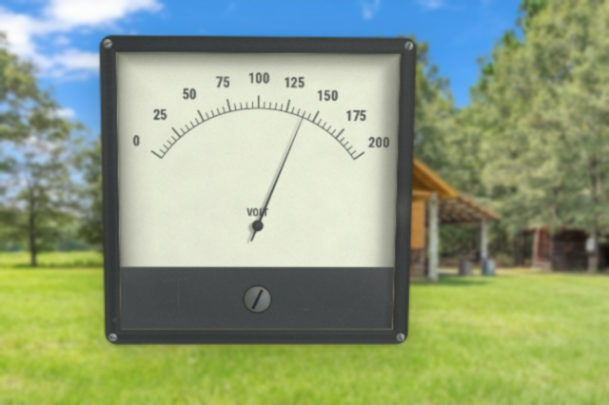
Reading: 140 V
